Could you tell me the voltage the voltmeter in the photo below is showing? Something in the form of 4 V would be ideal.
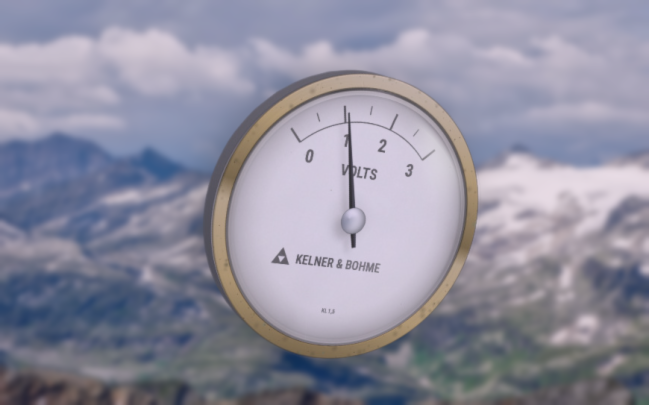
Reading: 1 V
